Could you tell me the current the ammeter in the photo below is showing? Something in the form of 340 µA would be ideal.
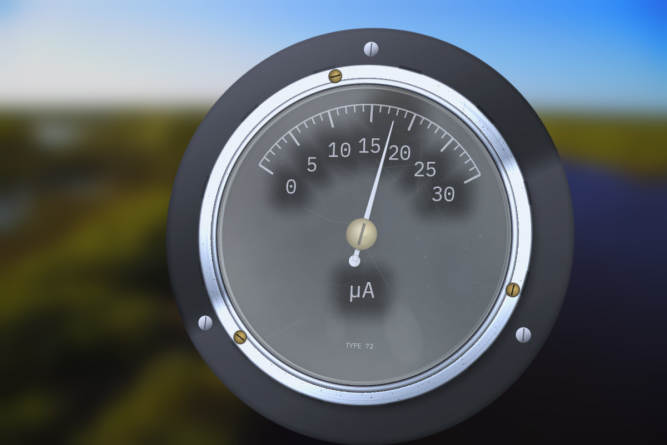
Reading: 18 µA
